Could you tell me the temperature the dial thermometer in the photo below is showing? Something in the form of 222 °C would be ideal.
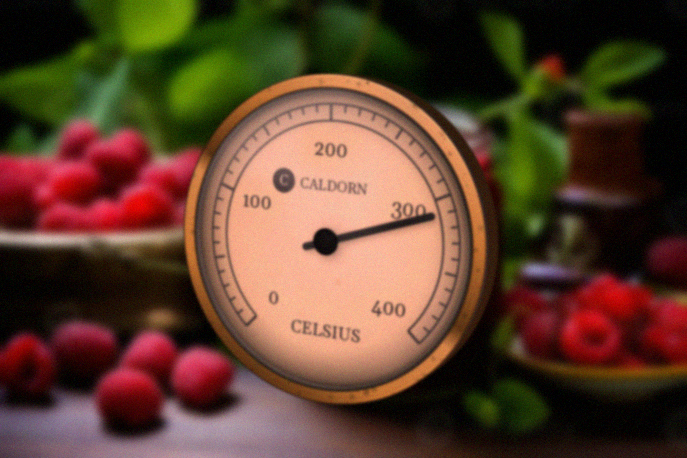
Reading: 310 °C
